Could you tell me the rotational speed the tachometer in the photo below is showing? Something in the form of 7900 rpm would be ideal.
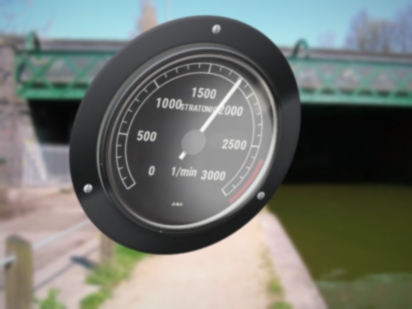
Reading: 1800 rpm
